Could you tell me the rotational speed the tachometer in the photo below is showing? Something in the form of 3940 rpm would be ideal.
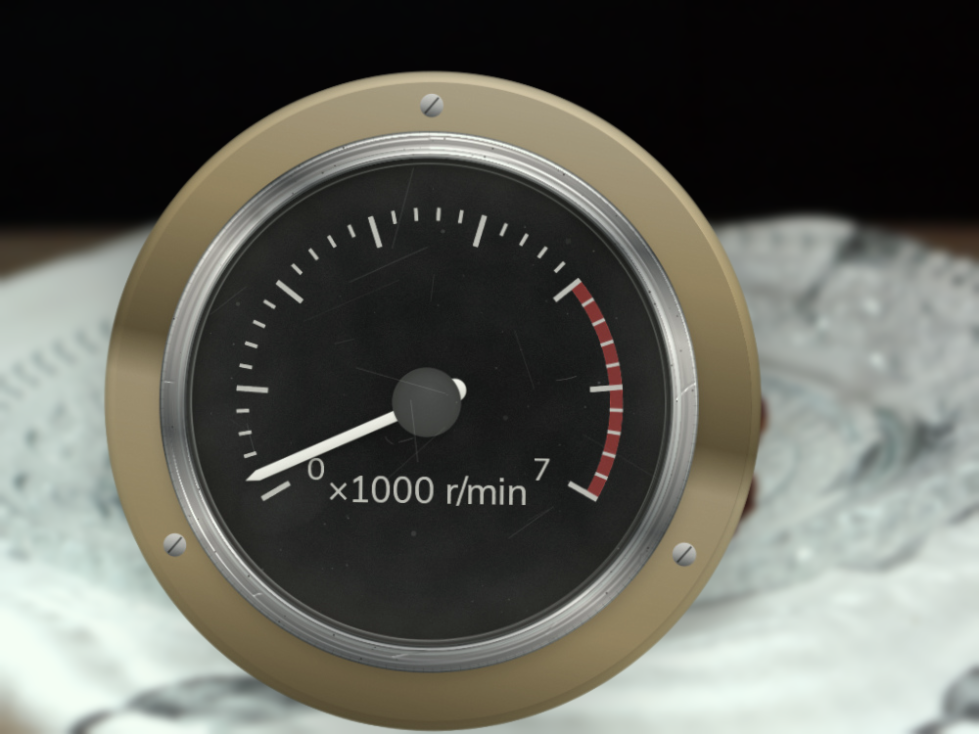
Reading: 200 rpm
